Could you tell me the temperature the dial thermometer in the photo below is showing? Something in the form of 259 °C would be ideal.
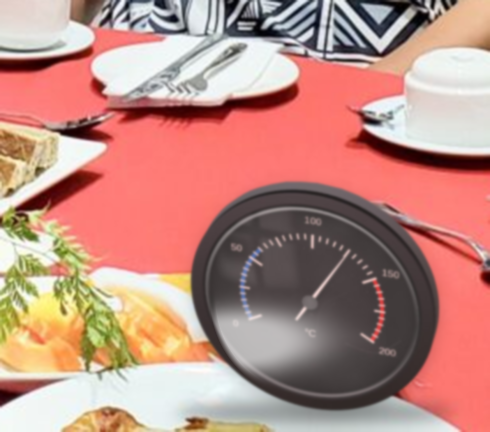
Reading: 125 °C
